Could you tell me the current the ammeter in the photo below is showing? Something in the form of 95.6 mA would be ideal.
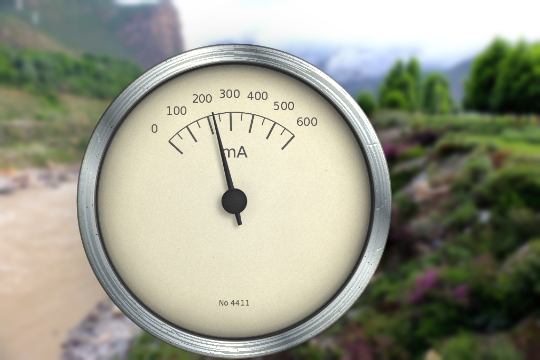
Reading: 225 mA
